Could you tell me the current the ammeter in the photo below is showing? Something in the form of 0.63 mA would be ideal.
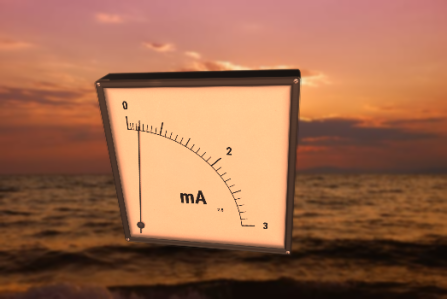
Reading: 0.5 mA
